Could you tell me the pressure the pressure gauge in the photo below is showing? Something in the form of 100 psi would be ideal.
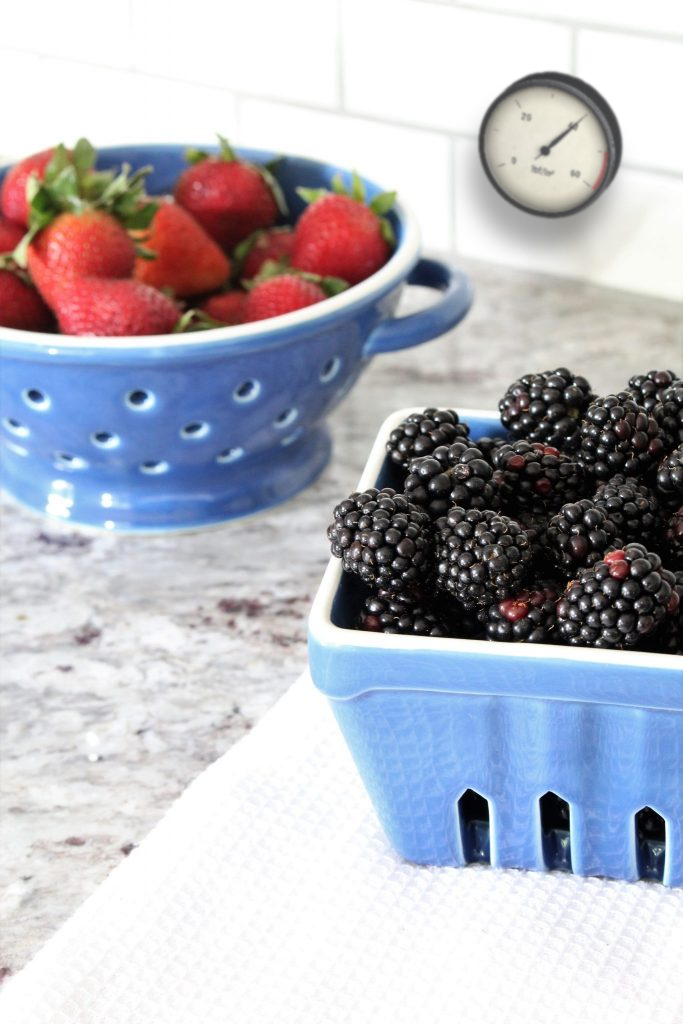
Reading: 40 psi
